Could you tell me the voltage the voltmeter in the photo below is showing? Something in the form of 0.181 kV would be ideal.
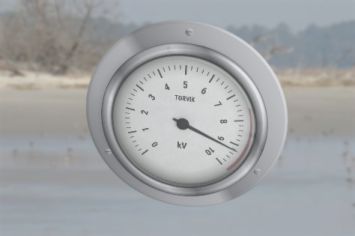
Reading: 9.2 kV
